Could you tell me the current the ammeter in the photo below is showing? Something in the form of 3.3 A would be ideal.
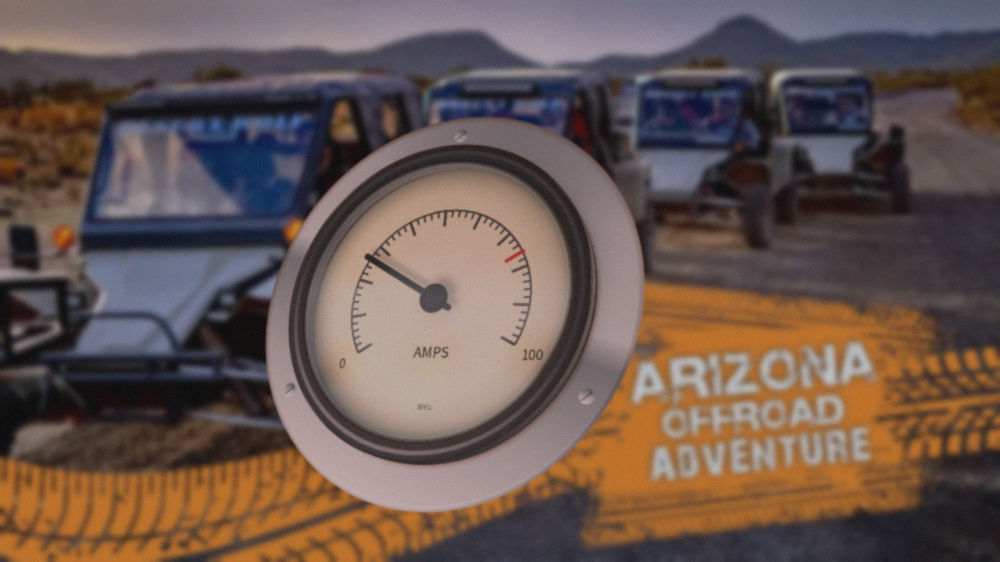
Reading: 26 A
